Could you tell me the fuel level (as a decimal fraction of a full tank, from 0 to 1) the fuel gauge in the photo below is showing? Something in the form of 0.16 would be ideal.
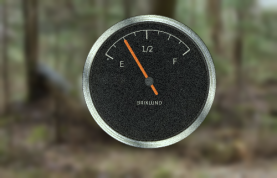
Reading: 0.25
